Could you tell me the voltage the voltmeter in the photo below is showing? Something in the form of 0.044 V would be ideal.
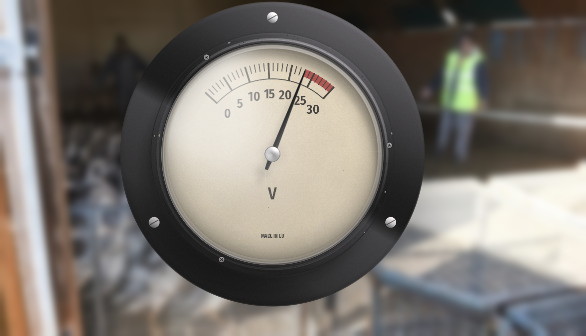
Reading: 23 V
